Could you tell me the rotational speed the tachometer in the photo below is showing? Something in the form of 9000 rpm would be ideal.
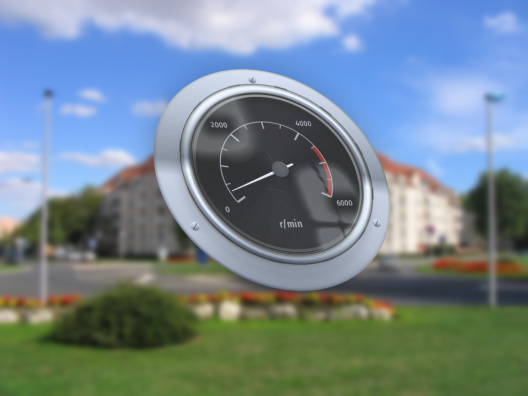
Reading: 250 rpm
